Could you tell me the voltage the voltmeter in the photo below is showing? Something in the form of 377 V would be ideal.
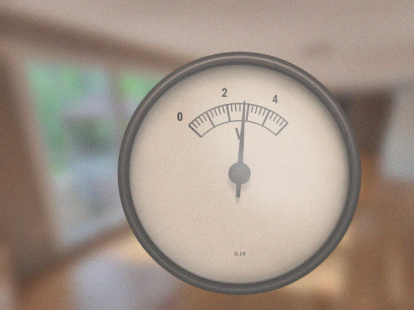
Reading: 2.8 V
